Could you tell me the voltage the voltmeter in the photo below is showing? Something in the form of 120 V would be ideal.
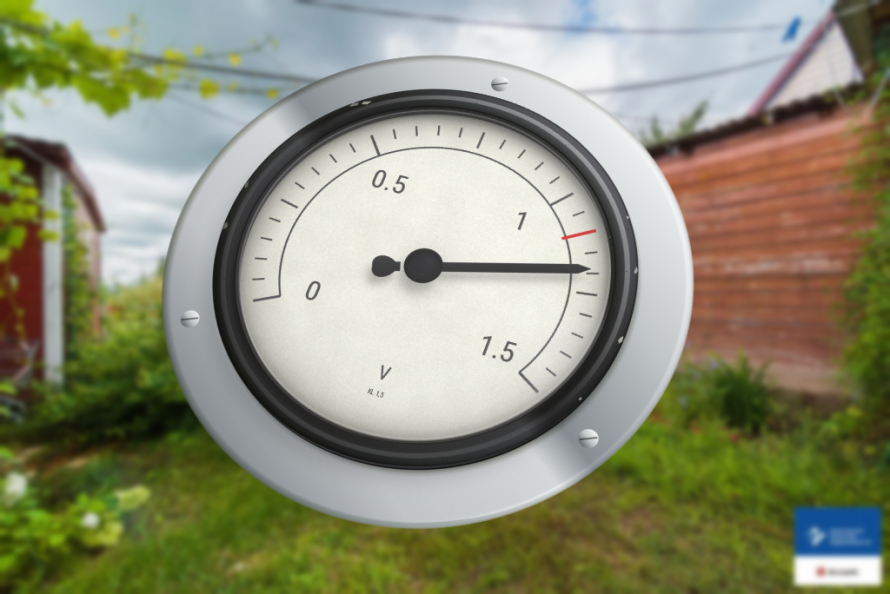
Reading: 1.2 V
